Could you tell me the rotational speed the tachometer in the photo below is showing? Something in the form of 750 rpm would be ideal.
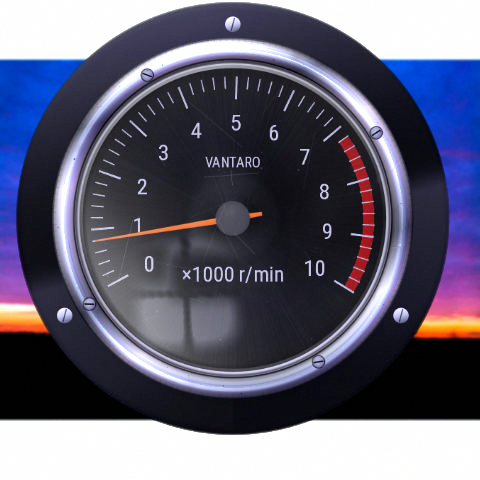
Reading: 800 rpm
